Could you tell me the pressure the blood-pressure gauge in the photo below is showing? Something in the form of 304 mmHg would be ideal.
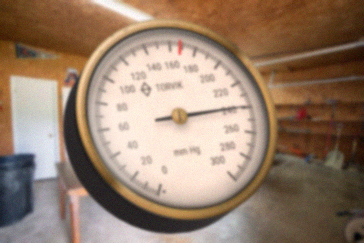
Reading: 240 mmHg
